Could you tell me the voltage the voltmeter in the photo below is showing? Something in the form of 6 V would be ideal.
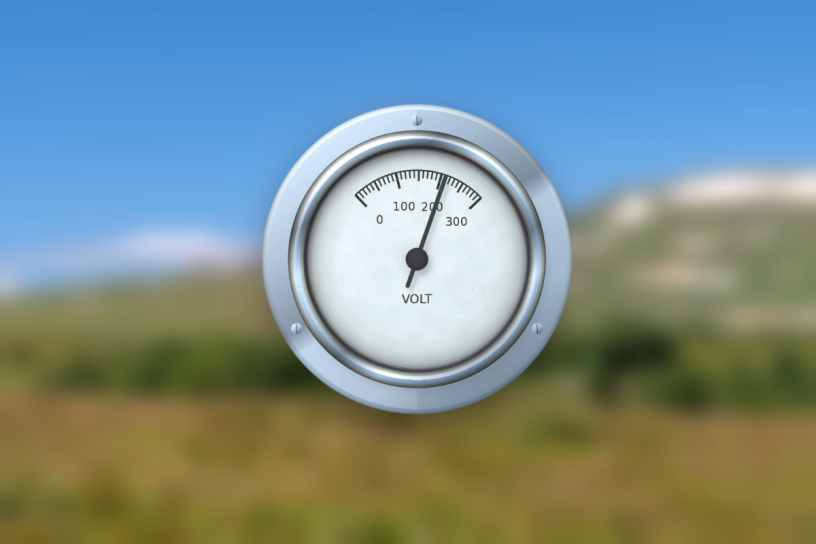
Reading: 210 V
